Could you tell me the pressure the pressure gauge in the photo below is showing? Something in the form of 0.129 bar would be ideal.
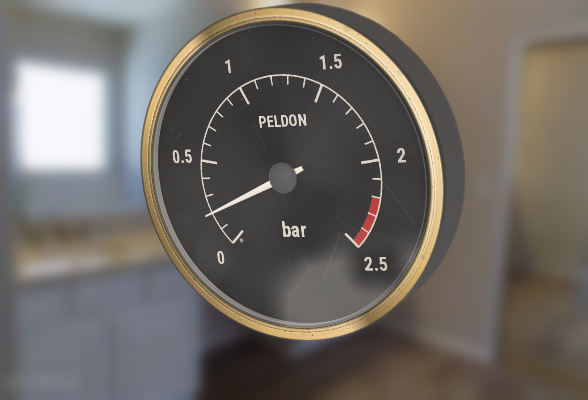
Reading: 0.2 bar
